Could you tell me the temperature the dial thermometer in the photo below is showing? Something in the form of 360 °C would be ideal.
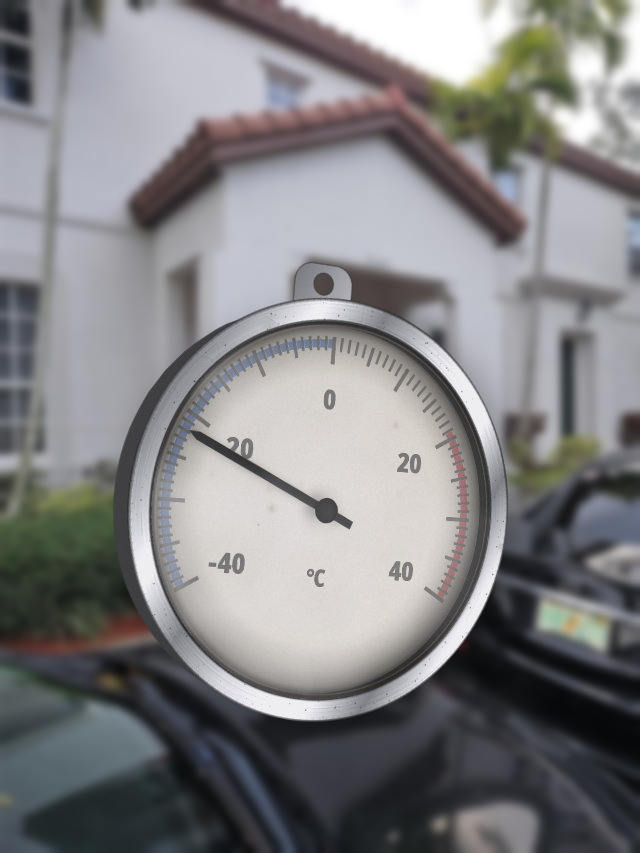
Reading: -22 °C
